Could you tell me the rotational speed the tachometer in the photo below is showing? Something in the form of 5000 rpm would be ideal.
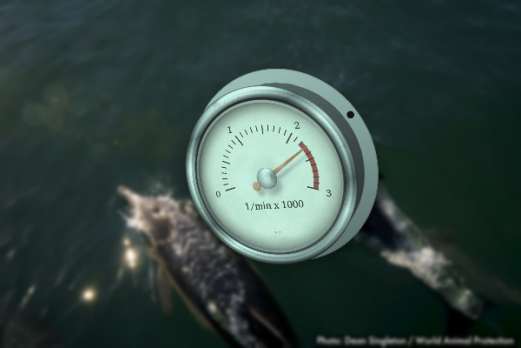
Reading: 2300 rpm
